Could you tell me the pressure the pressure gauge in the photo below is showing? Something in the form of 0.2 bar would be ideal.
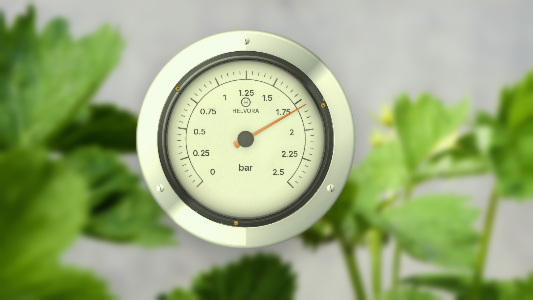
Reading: 1.8 bar
